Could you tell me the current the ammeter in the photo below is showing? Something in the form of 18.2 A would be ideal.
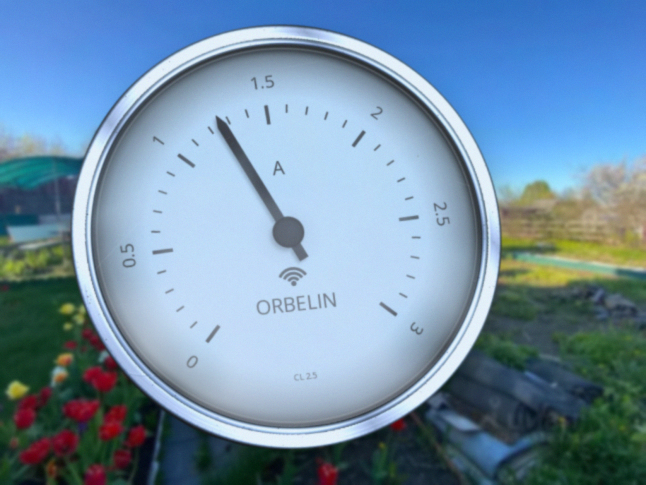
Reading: 1.25 A
